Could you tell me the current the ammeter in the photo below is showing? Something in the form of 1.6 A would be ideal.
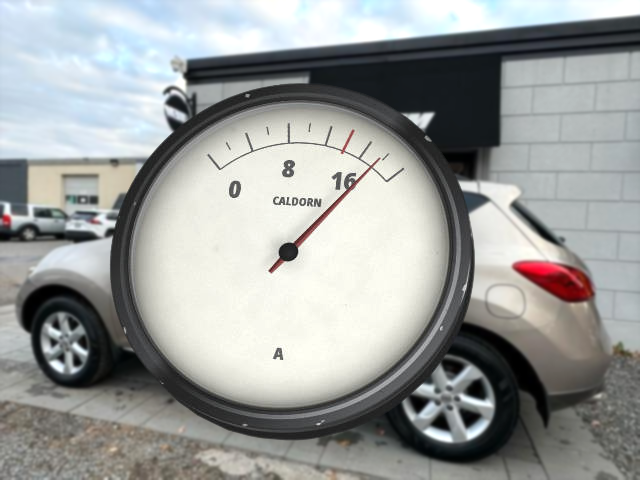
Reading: 18 A
